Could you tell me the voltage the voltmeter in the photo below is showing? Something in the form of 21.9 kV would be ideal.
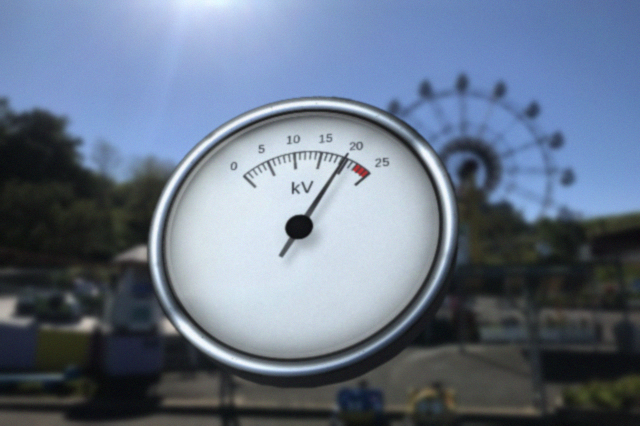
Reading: 20 kV
